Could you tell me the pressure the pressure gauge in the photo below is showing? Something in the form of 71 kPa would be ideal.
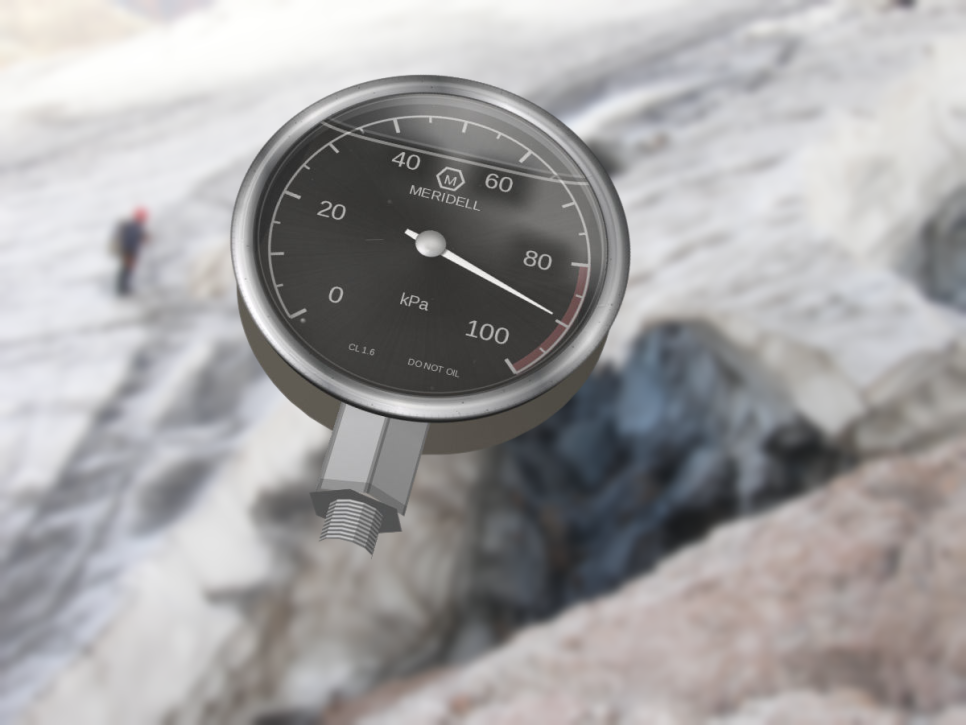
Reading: 90 kPa
